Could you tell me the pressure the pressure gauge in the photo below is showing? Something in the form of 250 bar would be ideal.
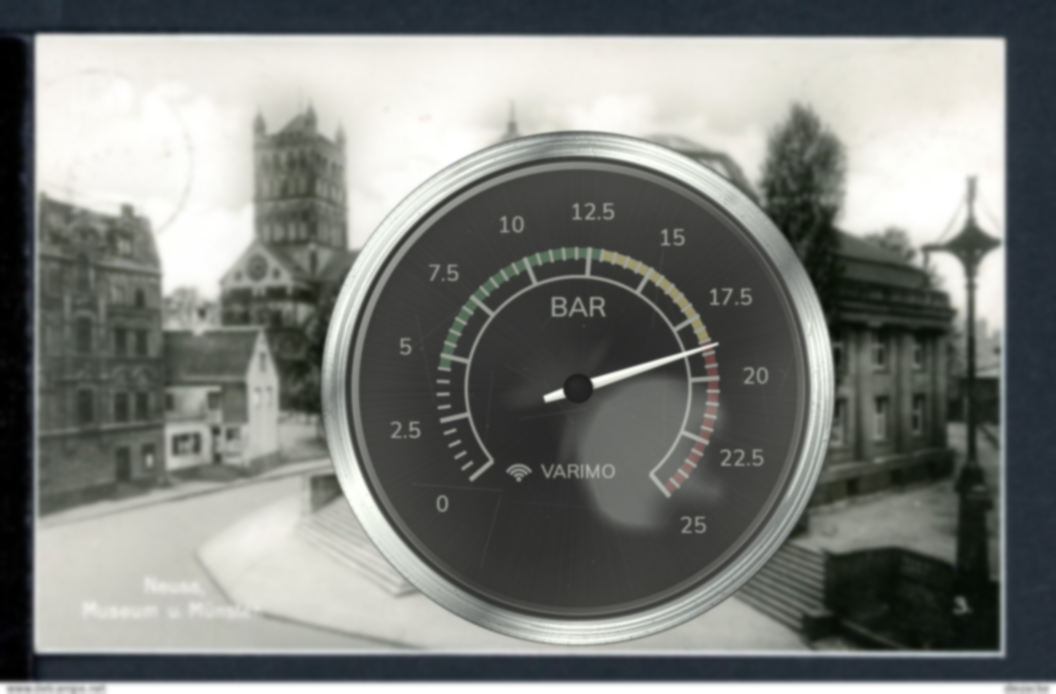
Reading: 18.75 bar
